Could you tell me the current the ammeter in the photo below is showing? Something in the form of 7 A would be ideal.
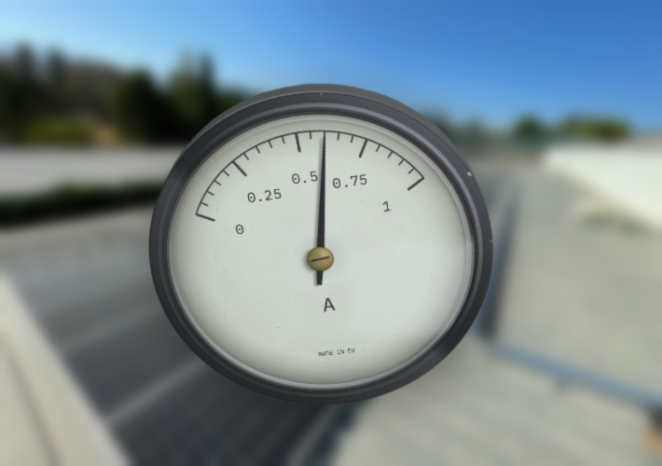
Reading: 0.6 A
